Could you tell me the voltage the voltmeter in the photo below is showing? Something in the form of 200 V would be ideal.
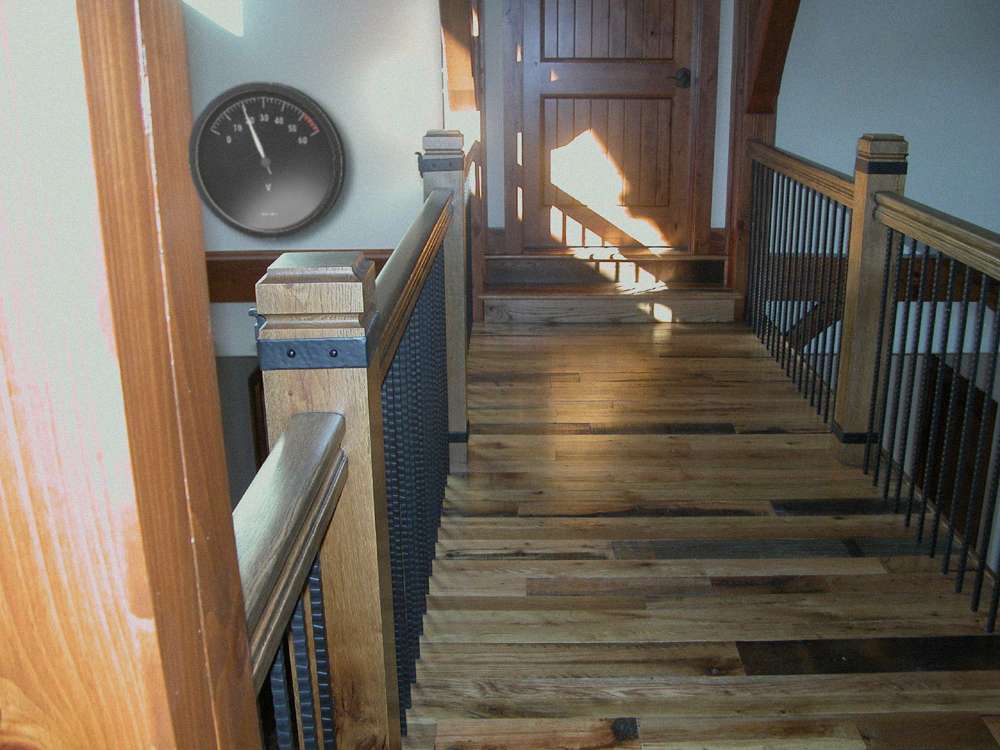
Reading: 20 V
